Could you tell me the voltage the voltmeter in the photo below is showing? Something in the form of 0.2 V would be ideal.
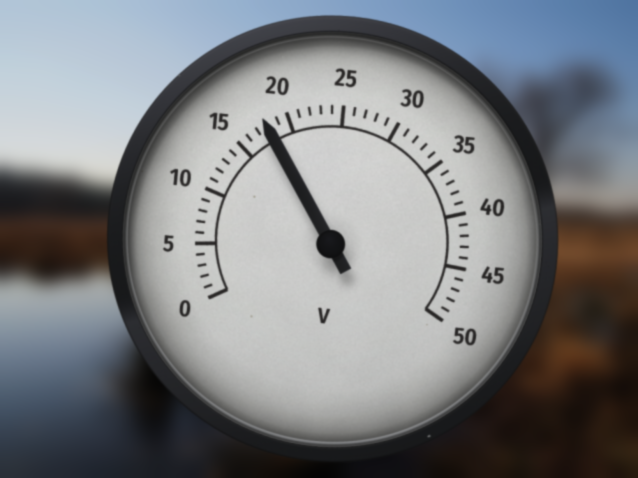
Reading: 18 V
